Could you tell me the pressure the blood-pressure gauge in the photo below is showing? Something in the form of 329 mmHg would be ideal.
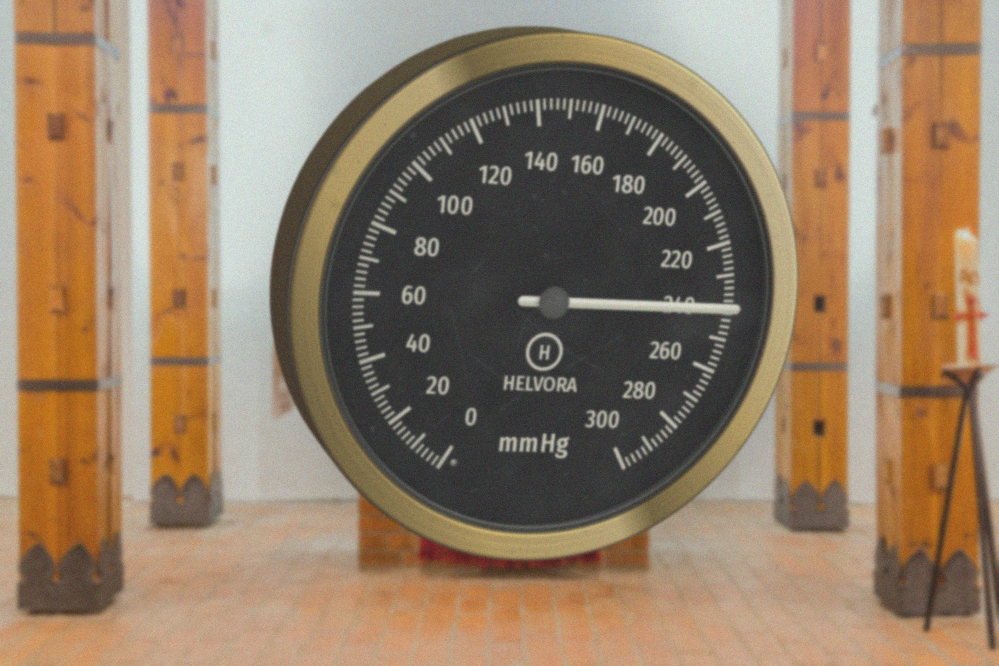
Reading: 240 mmHg
